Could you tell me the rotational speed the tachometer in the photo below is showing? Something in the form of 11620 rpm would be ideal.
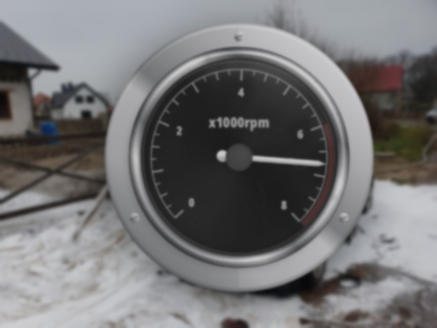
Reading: 6750 rpm
